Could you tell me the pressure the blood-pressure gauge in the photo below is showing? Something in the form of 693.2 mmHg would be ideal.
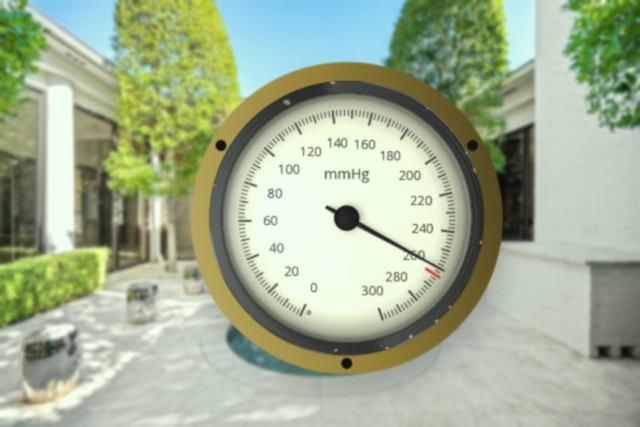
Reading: 260 mmHg
